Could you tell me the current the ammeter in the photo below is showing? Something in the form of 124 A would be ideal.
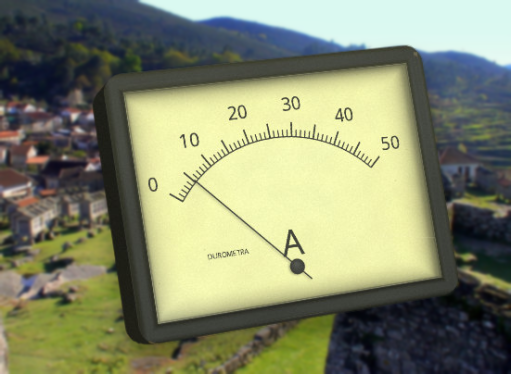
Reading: 5 A
